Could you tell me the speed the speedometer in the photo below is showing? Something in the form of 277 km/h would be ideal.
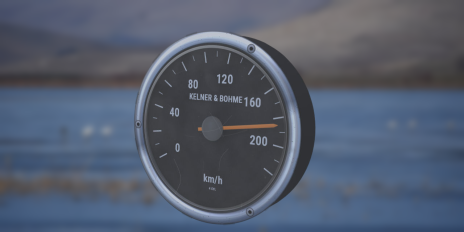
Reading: 185 km/h
